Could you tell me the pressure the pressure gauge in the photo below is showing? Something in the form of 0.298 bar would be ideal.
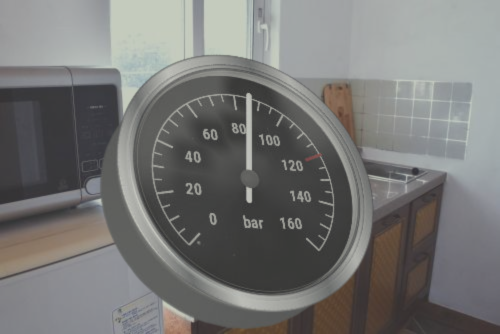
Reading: 85 bar
